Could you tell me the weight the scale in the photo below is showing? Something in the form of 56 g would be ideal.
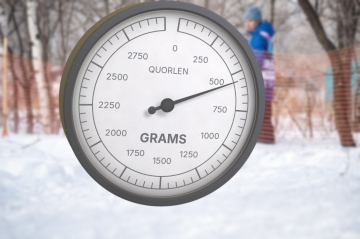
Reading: 550 g
